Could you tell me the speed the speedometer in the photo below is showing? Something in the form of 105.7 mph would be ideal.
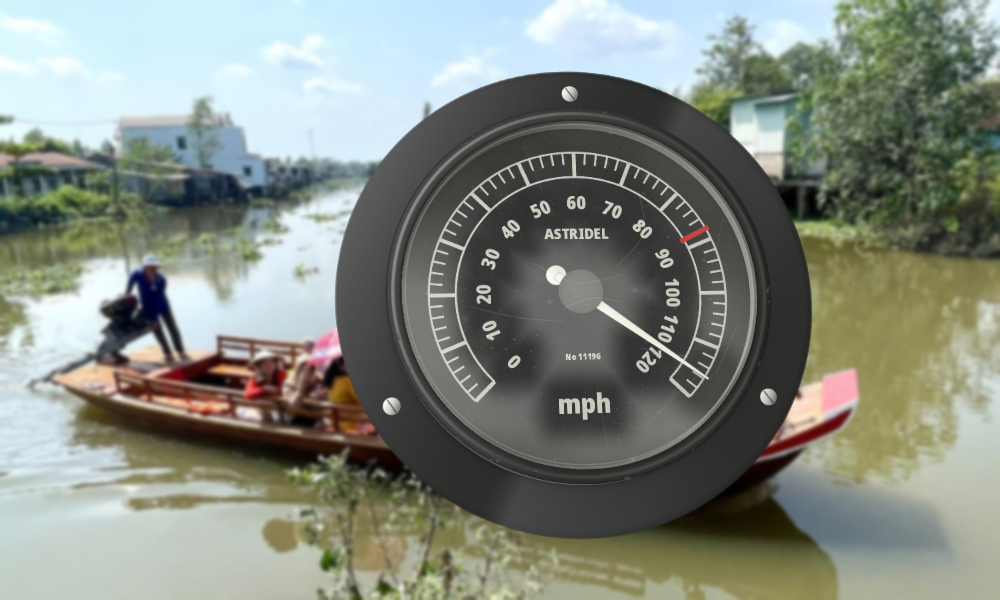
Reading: 116 mph
